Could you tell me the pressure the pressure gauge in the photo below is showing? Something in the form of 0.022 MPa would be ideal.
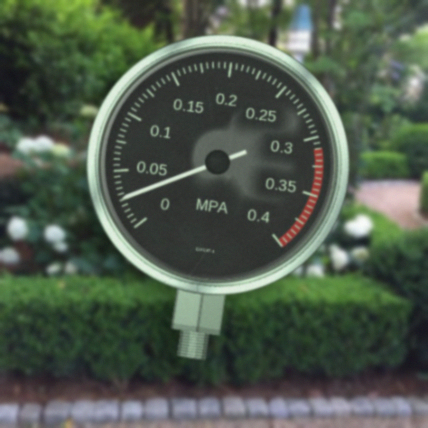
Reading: 0.025 MPa
